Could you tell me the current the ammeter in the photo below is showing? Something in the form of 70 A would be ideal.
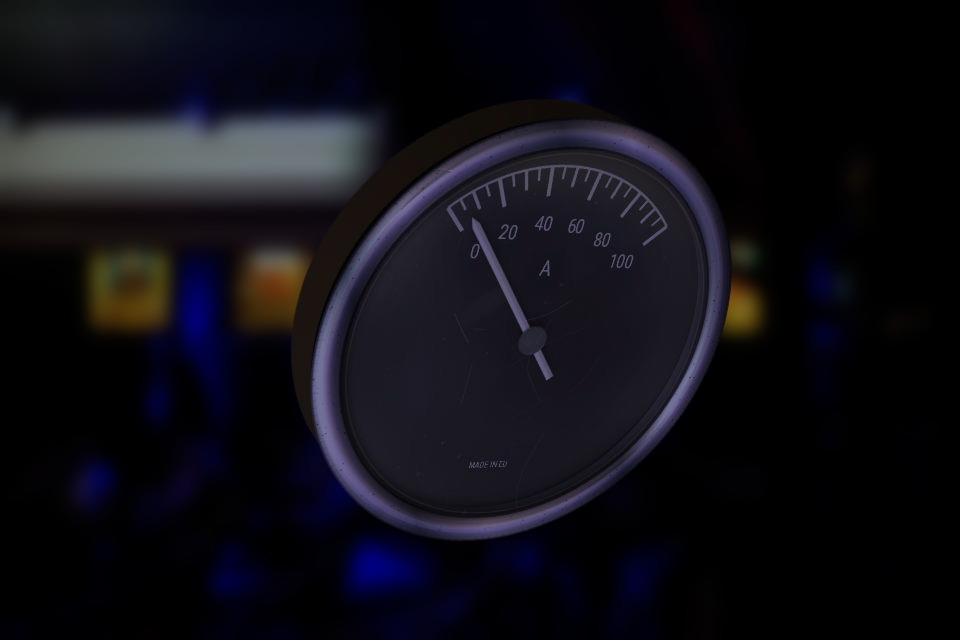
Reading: 5 A
